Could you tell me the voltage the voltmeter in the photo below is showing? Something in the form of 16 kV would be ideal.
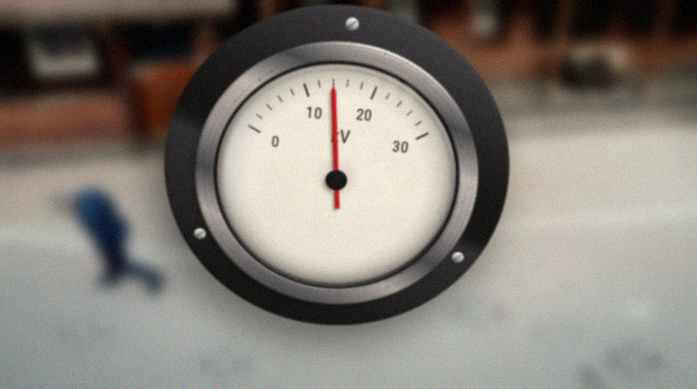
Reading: 14 kV
